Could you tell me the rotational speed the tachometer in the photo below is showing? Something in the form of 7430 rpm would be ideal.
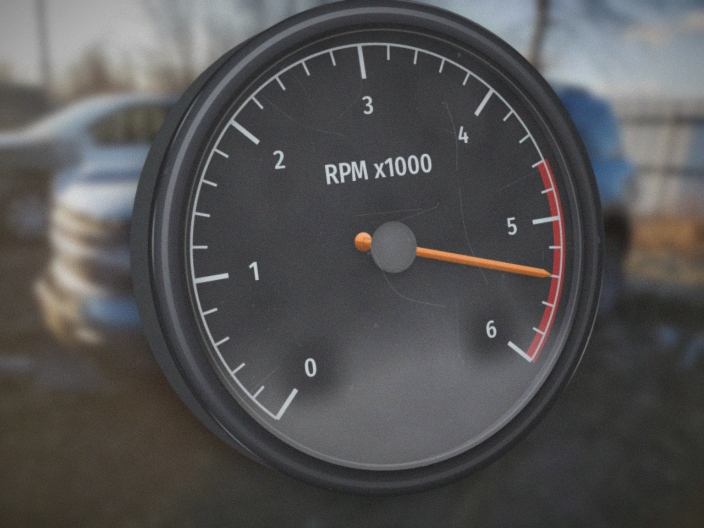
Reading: 5400 rpm
